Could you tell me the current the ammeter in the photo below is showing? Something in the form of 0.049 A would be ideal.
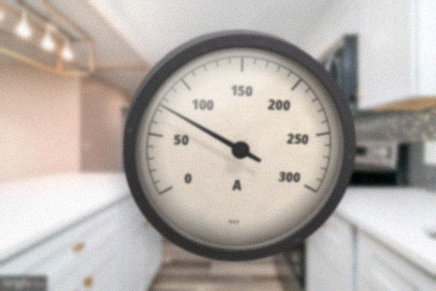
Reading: 75 A
